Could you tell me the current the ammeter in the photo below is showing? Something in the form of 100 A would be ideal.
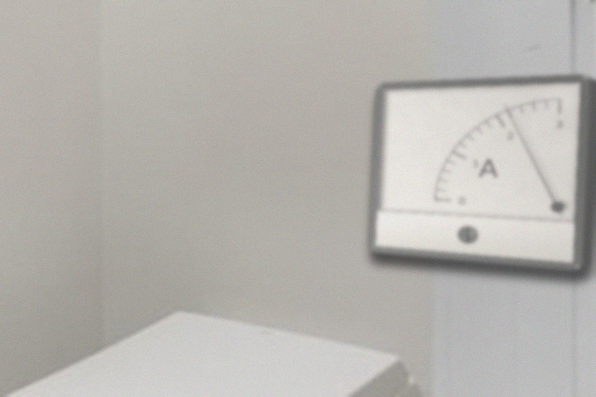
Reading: 2.2 A
